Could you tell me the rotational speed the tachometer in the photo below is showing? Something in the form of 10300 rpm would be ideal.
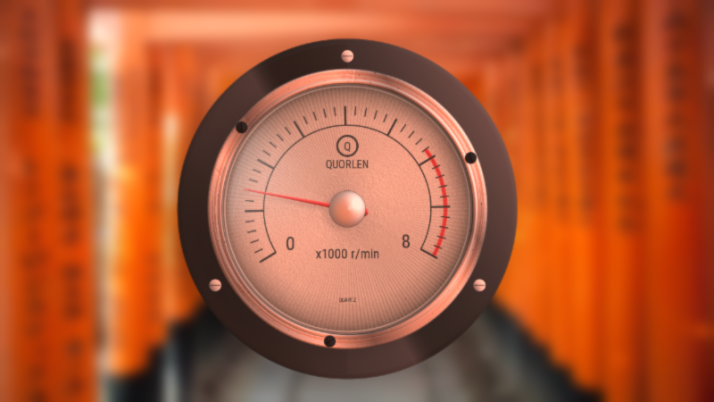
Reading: 1400 rpm
